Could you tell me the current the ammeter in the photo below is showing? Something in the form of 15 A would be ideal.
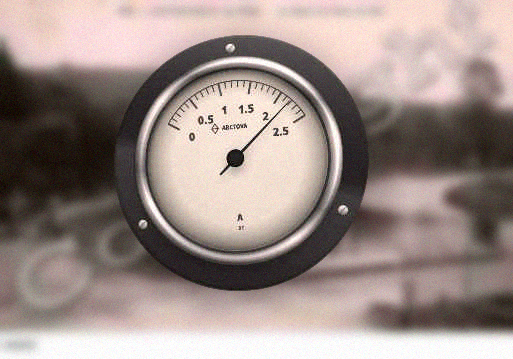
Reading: 2.2 A
